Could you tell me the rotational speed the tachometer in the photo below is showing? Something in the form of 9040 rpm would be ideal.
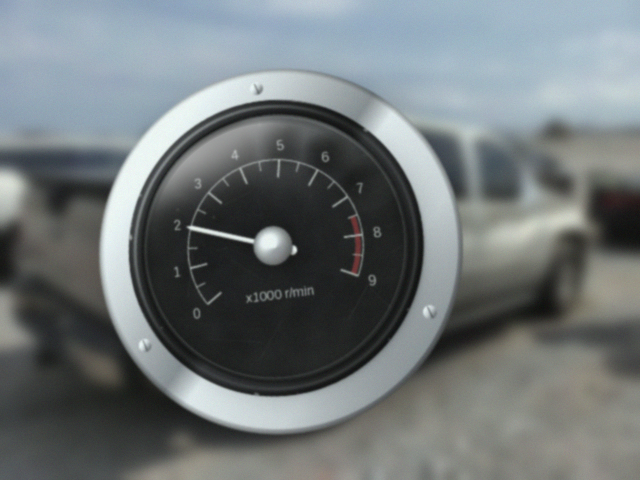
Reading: 2000 rpm
